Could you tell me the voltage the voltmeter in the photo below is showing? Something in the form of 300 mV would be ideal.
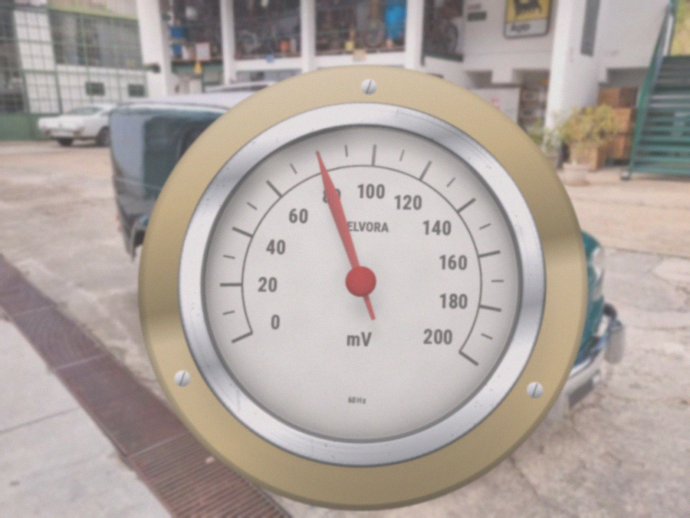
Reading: 80 mV
